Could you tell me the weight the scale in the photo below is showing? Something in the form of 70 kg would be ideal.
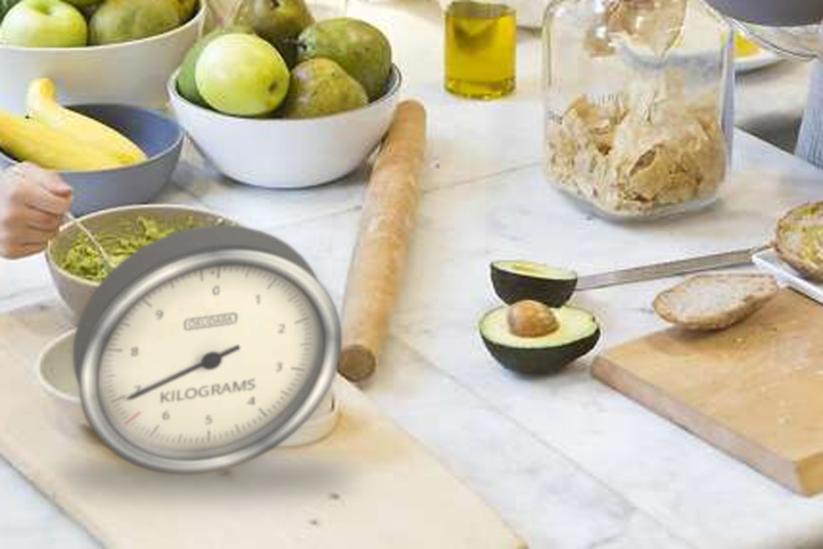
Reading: 7 kg
